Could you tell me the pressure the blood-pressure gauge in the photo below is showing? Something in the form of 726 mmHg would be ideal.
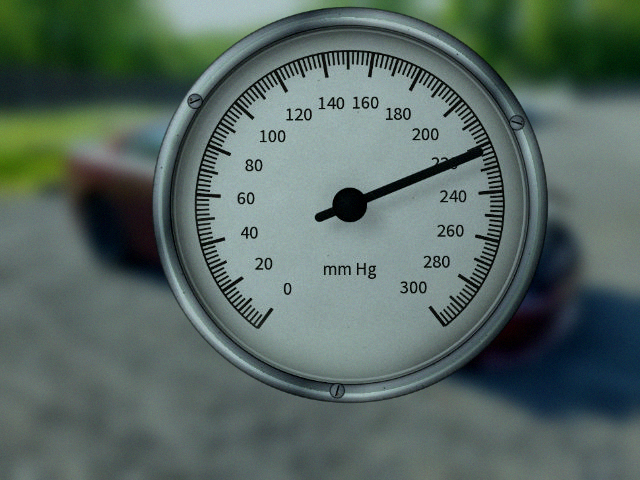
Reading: 222 mmHg
